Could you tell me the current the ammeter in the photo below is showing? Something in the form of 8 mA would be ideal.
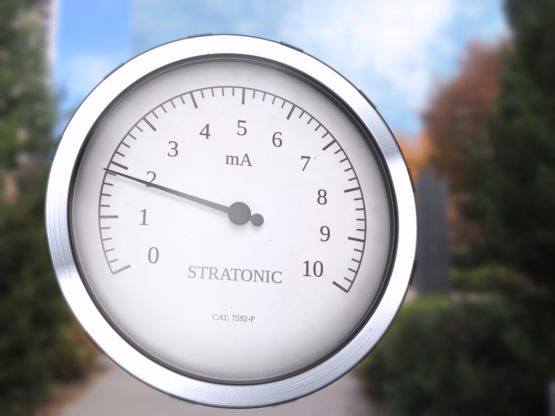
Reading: 1.8 mA
